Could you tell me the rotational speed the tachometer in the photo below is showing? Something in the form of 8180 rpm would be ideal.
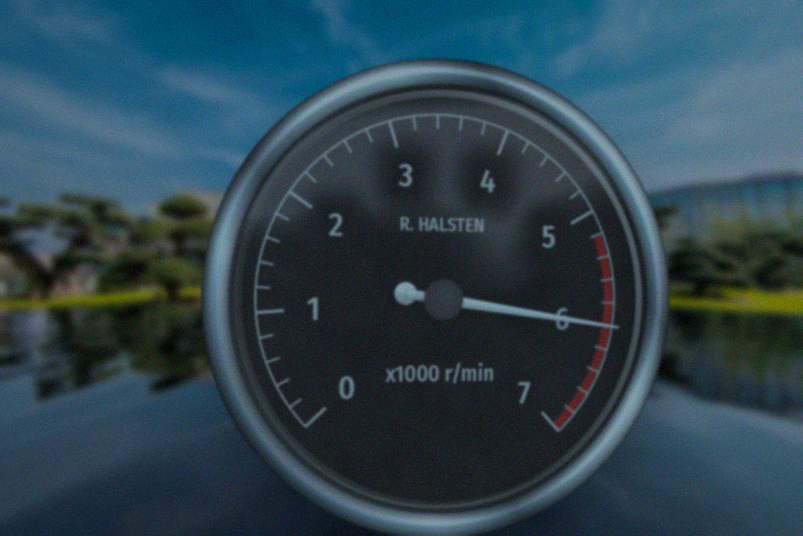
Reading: 6000 rpm
